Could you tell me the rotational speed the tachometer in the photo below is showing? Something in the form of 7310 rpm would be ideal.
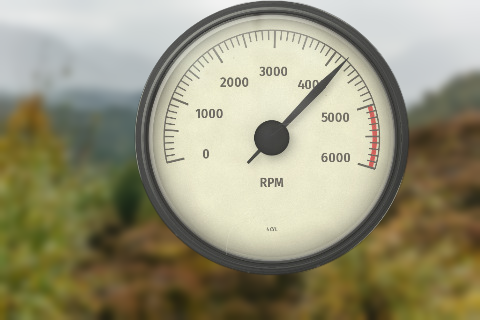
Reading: 4200 rpm
